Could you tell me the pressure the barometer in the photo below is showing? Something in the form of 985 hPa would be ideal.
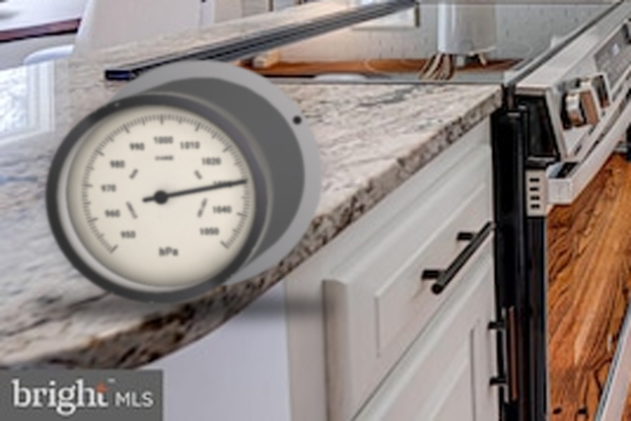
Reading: 1030 hPa
